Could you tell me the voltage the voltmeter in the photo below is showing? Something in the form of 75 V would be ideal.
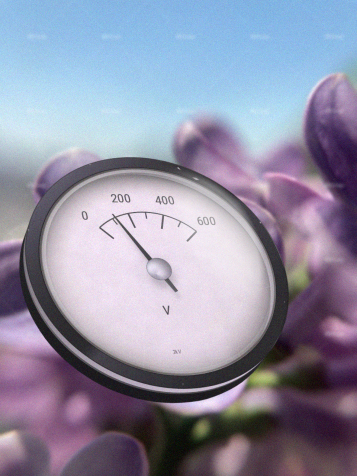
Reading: 100 V
